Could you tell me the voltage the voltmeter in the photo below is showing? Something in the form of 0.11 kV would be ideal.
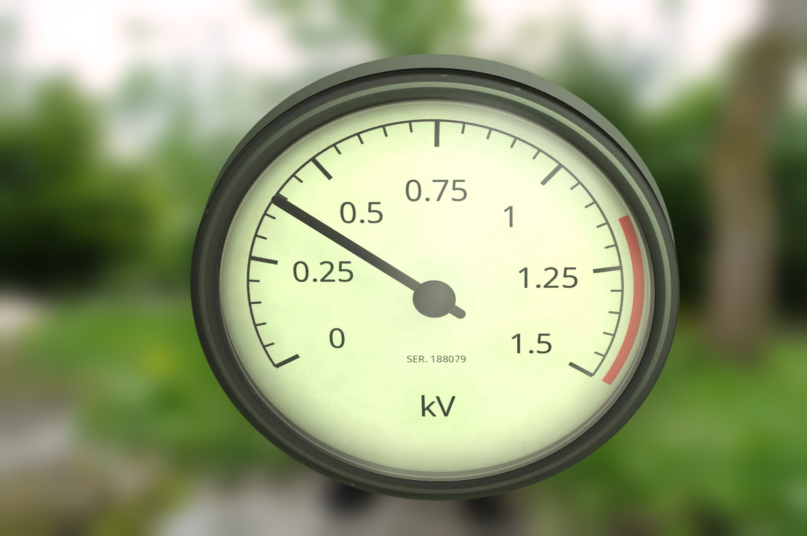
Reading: 0.4 kV
